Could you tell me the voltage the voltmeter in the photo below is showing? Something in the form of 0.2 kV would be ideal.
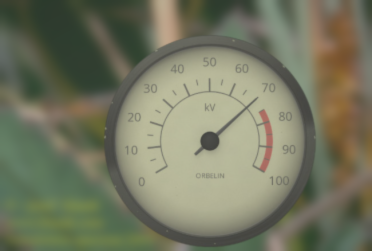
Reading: 70 kV
